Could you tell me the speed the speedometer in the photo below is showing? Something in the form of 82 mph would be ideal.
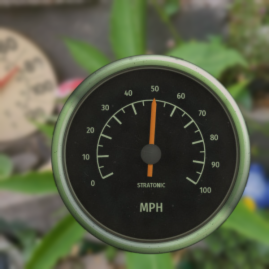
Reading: 50 mph
